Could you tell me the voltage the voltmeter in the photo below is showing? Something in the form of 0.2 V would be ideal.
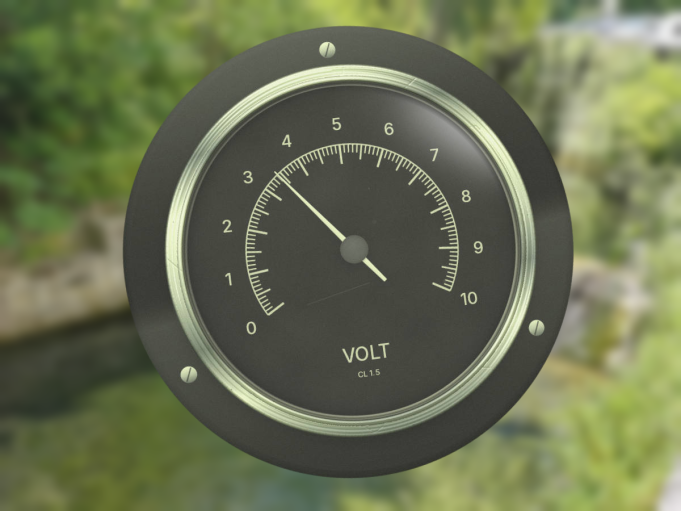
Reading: 3.4 V
